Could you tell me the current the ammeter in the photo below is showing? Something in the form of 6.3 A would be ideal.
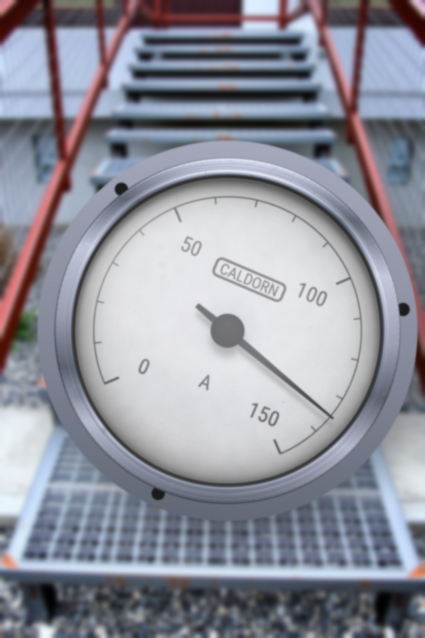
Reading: 135 A
